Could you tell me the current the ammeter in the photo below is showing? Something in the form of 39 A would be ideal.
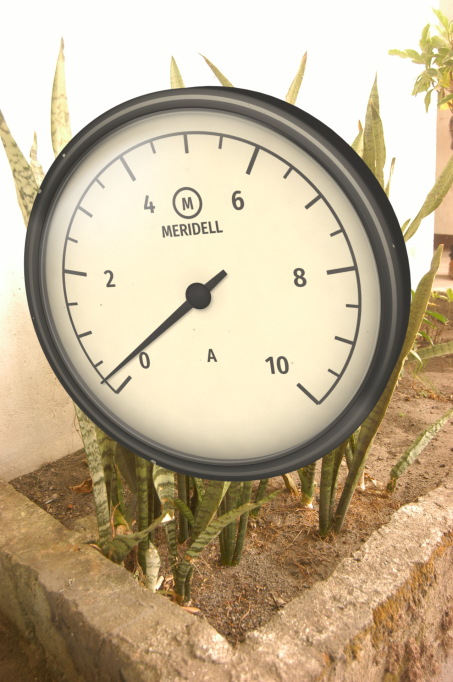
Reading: 0.25 A
